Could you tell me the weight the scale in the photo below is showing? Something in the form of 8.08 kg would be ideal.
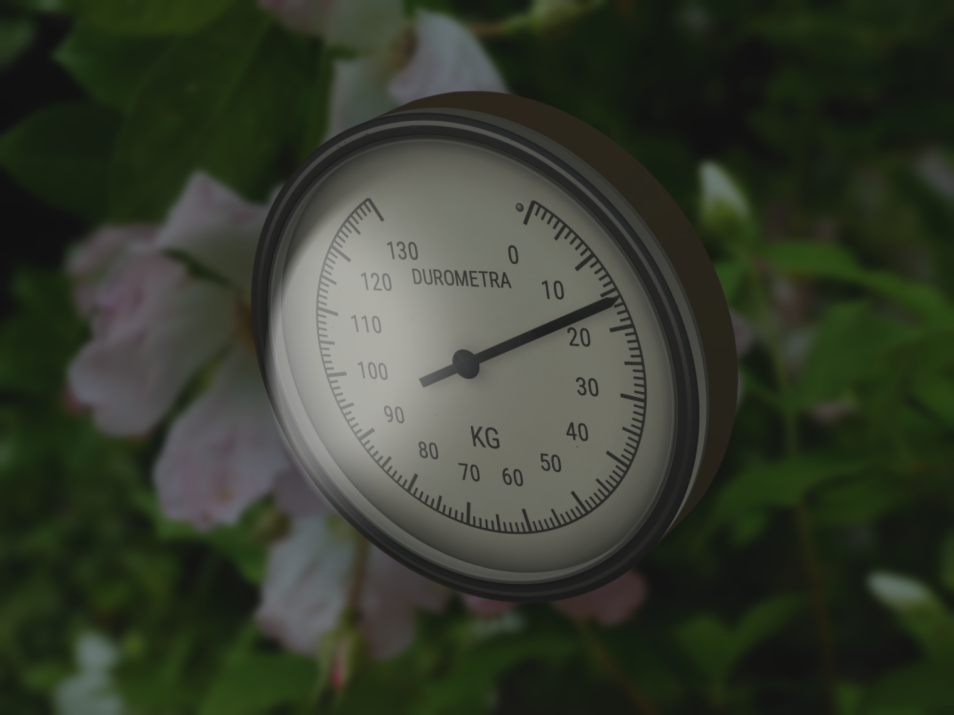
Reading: 16 kg
